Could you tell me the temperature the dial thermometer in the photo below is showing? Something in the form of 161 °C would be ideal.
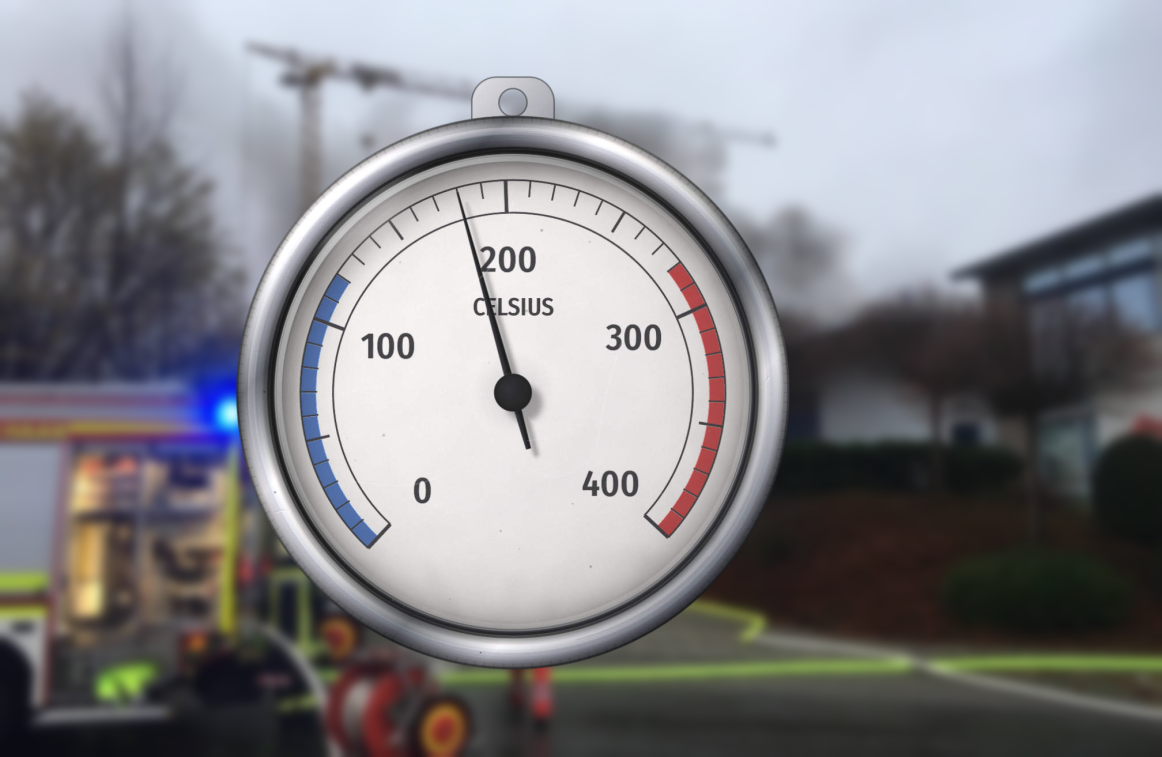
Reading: 180 °C
